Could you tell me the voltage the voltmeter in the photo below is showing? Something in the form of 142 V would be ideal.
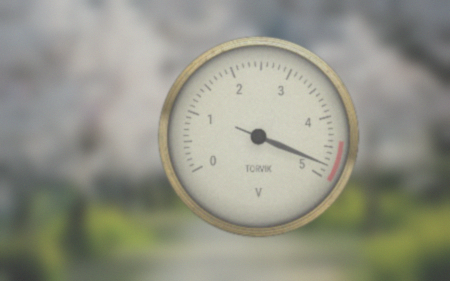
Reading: 4.8 V
